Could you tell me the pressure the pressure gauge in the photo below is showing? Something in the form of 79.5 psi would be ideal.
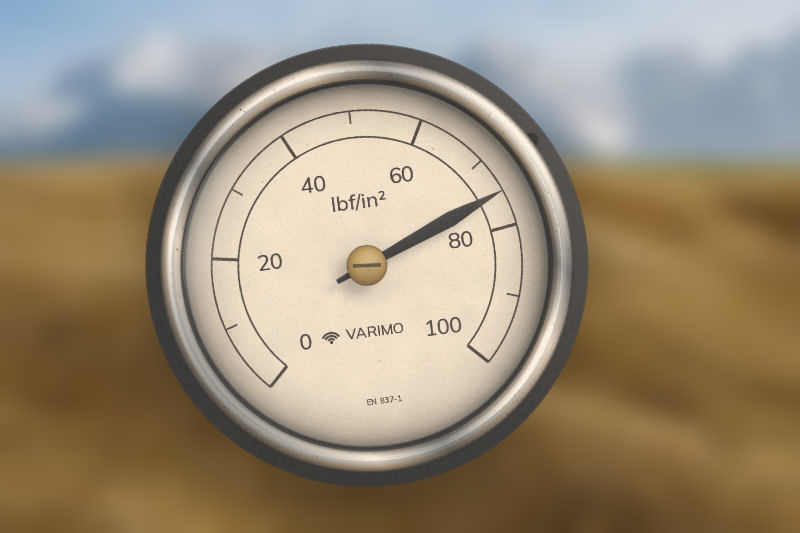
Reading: 75 psi
